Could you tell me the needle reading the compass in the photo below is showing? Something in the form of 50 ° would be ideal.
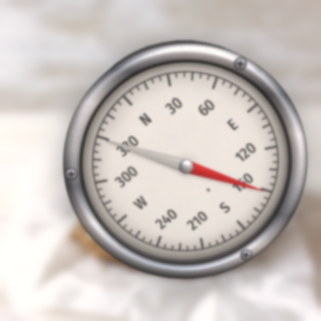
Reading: 150 °
